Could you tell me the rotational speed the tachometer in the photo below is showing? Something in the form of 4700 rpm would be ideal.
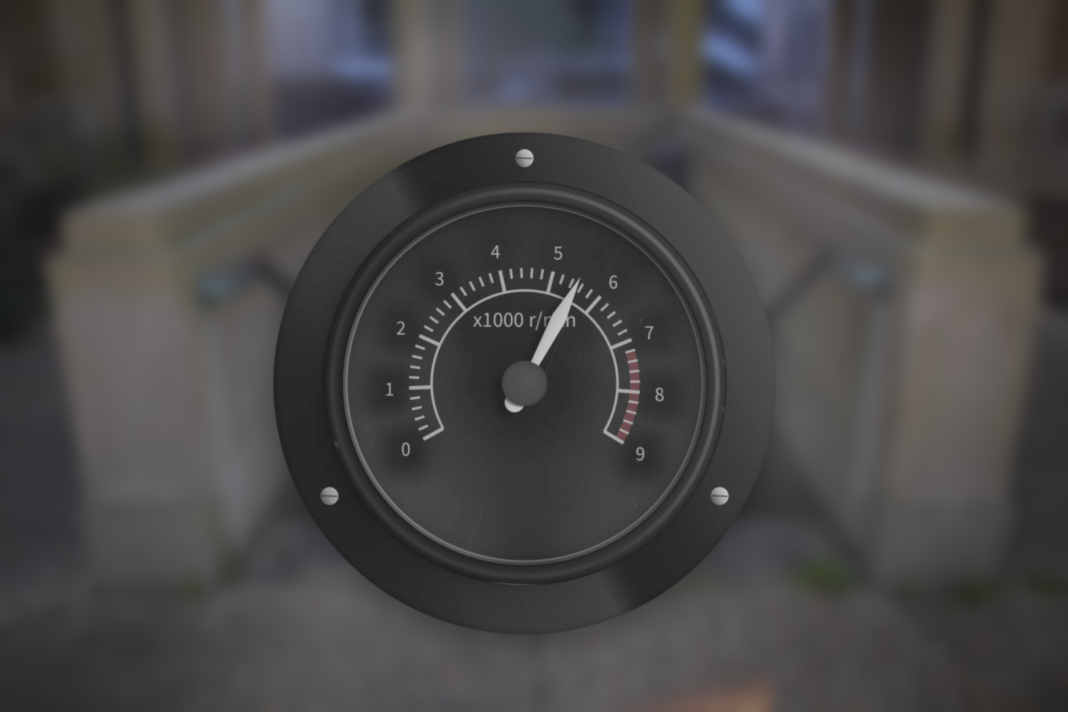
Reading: 5500 rpm
